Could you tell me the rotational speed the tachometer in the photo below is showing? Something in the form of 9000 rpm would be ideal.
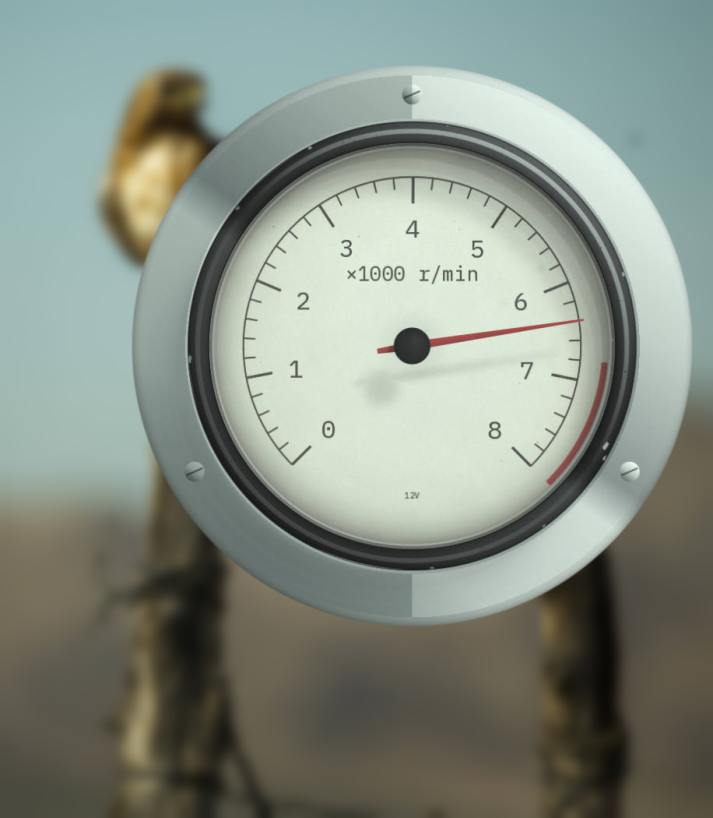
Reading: 6400 rpm
